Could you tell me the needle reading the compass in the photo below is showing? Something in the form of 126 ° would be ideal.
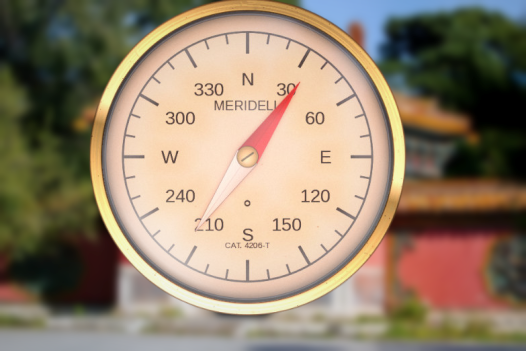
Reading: 35 °
